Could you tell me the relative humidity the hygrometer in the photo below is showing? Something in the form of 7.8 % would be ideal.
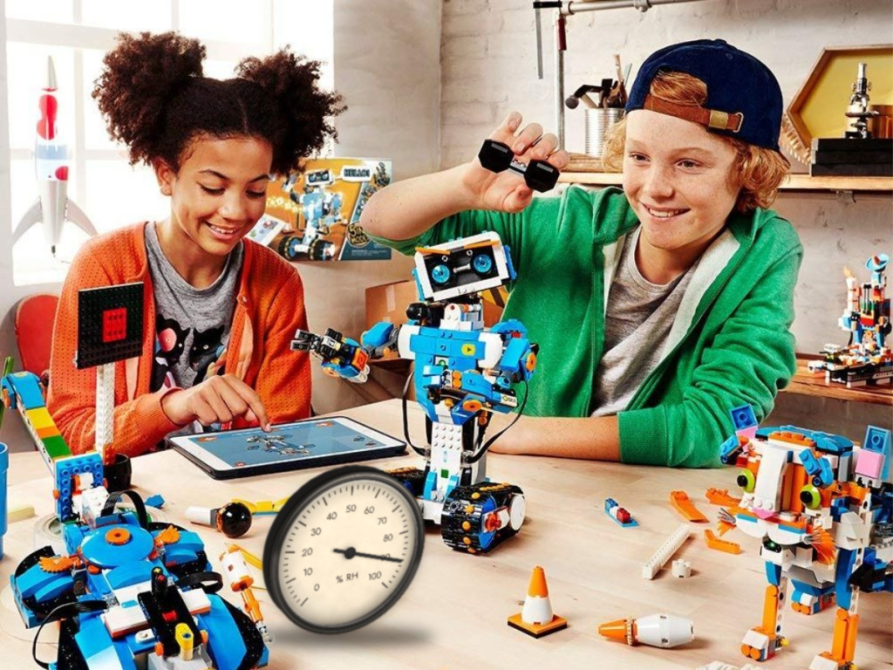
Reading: 90 %
